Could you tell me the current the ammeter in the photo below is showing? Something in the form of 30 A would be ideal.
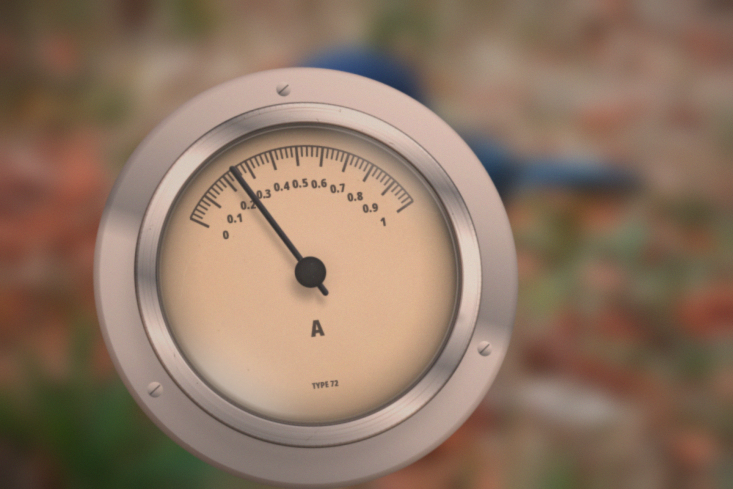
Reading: 0.24 A
